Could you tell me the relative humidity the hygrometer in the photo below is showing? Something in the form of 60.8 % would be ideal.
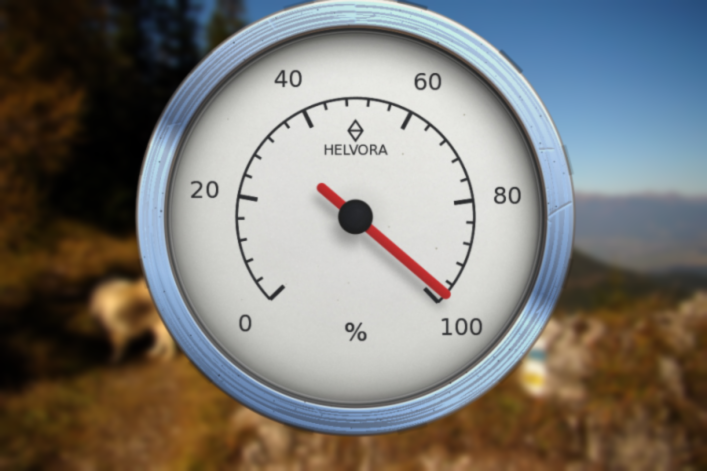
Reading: 98 %
